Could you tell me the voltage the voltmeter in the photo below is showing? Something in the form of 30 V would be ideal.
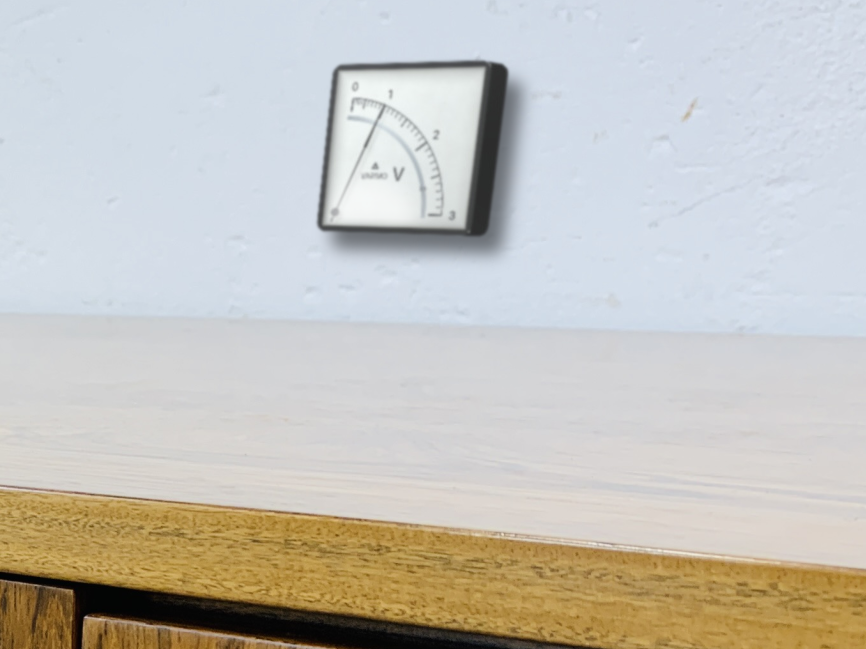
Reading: 1 V
